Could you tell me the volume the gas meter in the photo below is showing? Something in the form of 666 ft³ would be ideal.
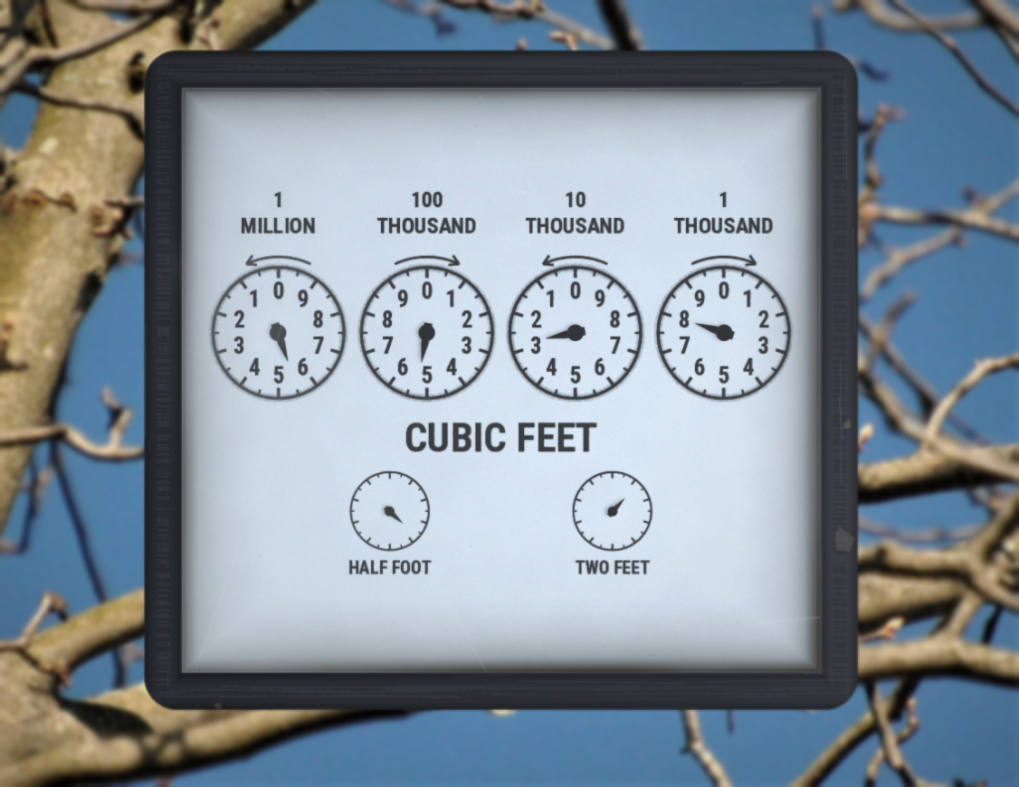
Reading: 552800 ft³
